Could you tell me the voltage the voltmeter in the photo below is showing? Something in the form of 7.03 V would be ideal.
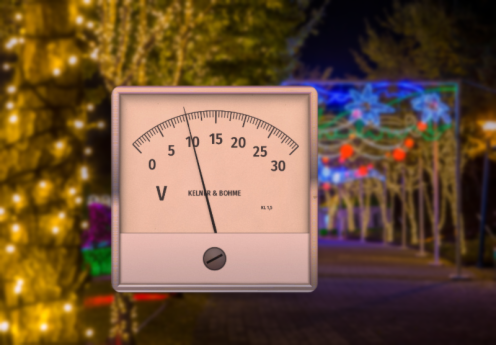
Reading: 10 V
